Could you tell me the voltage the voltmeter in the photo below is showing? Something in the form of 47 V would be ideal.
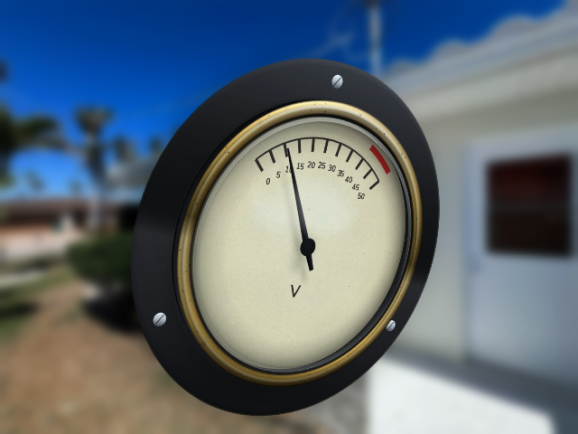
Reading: 10 V
